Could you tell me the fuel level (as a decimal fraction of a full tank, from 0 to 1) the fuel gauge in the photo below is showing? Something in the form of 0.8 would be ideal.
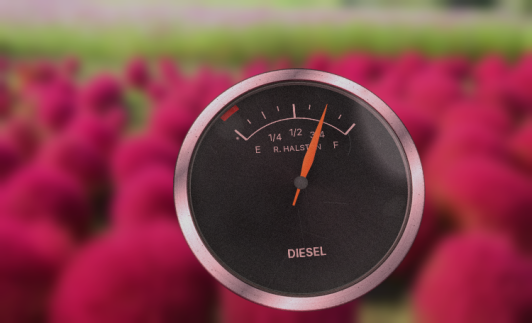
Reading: 0.75
